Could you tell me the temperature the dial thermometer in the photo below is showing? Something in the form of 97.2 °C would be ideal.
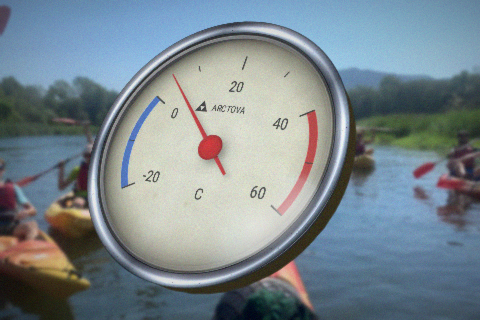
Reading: 5 °C
